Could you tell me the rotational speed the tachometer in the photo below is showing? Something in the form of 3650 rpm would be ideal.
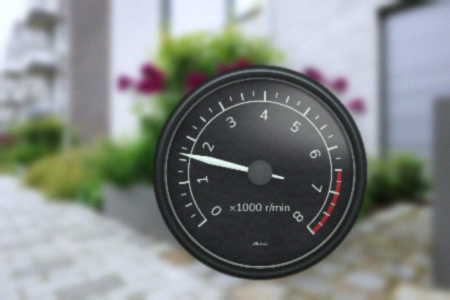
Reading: 1625 rpm
